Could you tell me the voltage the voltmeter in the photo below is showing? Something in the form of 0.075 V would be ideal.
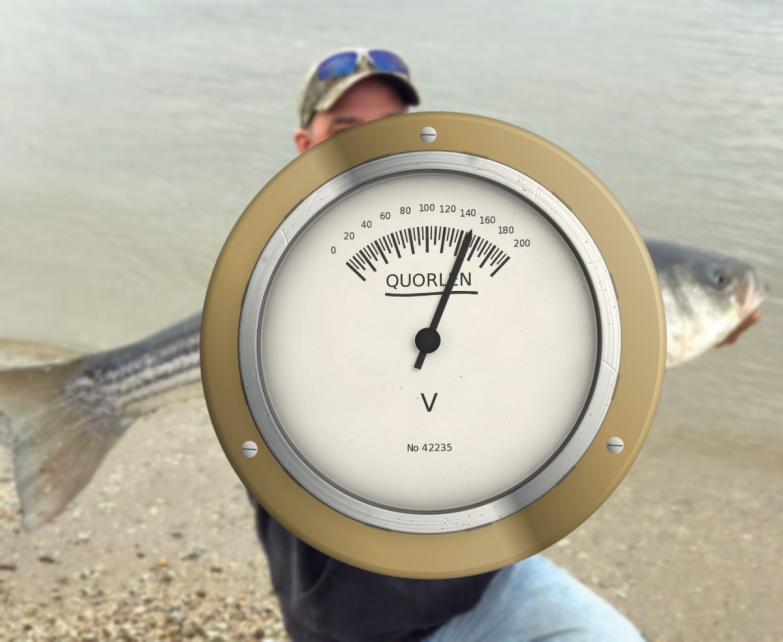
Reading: 150 V
